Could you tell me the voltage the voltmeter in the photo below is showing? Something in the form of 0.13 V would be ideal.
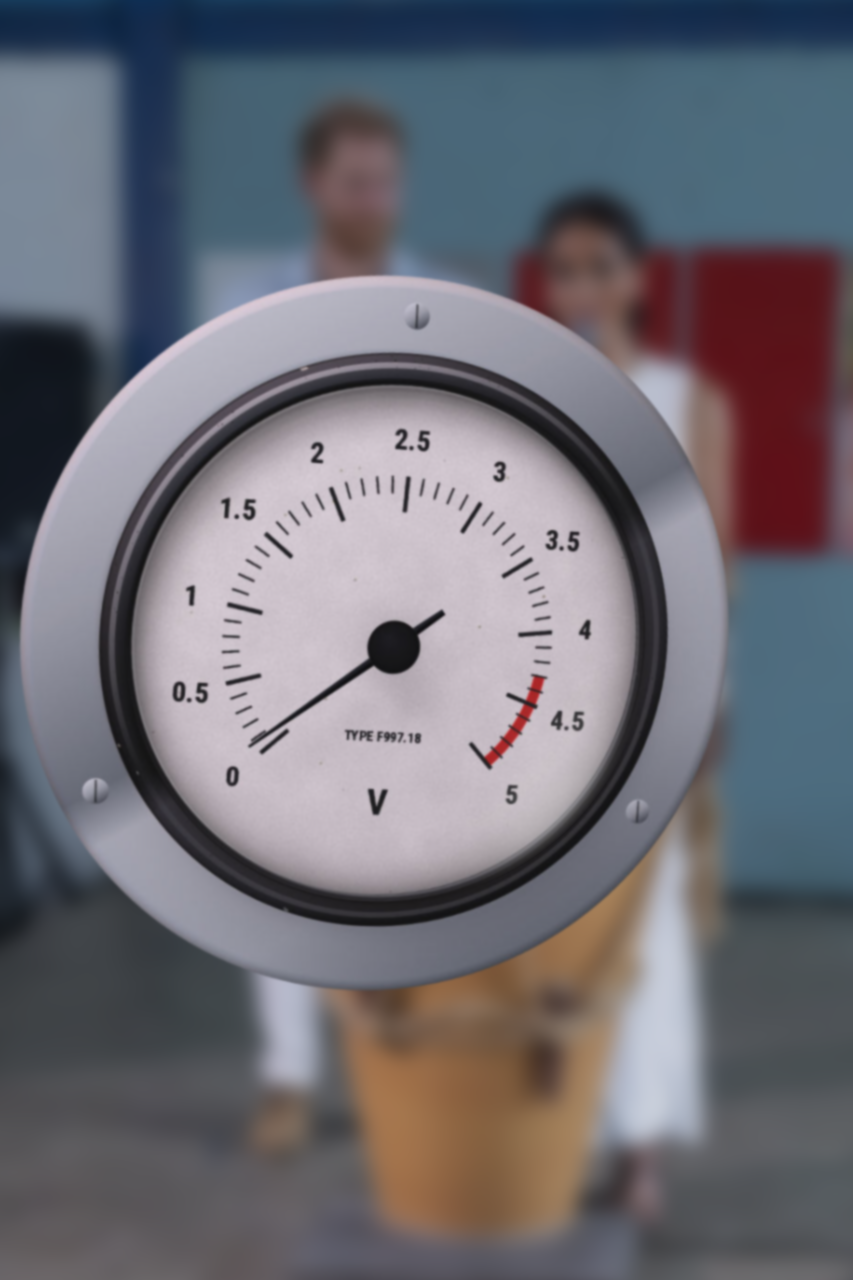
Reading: 0.1 V
